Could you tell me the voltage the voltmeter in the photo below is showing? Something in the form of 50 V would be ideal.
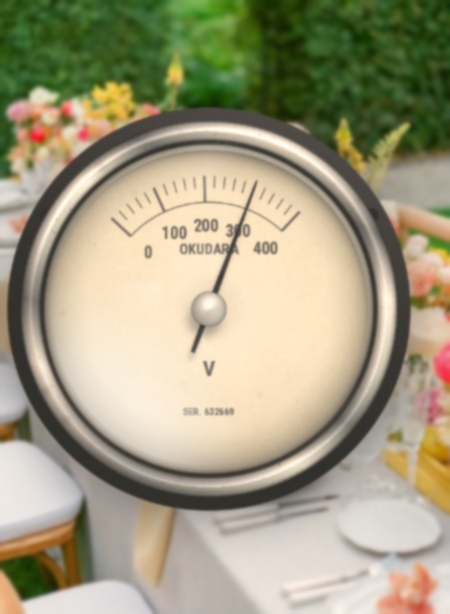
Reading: 300 V
